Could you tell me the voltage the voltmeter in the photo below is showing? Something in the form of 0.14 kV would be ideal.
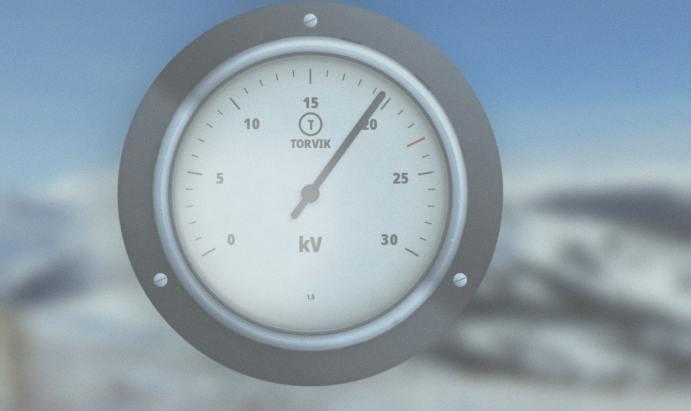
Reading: 19.5 kV
